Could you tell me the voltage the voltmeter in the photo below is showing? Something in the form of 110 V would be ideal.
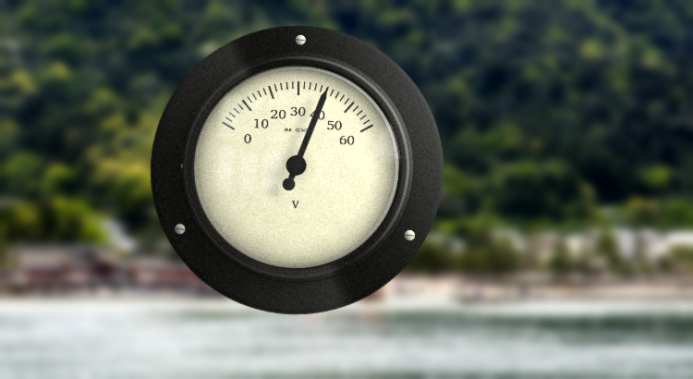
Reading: 40 V
